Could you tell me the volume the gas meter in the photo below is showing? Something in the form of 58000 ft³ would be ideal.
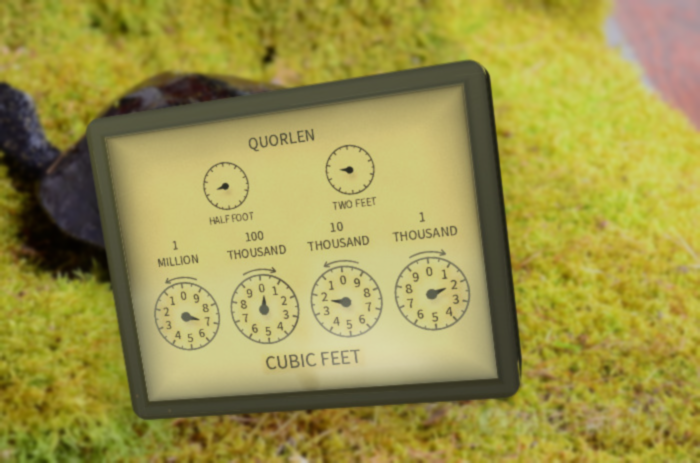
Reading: 702200 ft³
